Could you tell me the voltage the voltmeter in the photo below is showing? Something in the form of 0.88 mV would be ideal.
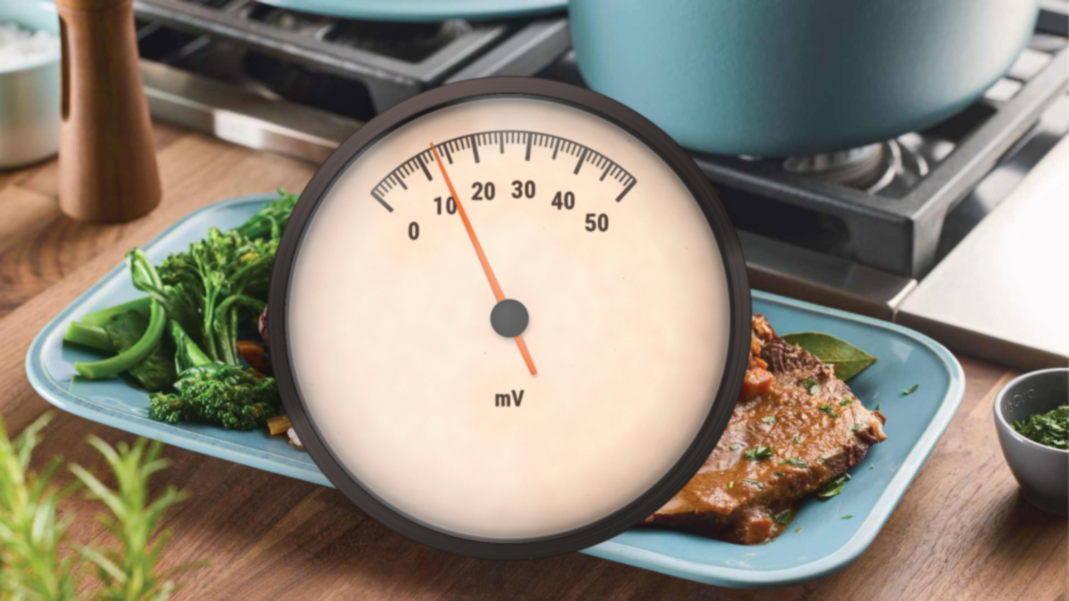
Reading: 13 mV
